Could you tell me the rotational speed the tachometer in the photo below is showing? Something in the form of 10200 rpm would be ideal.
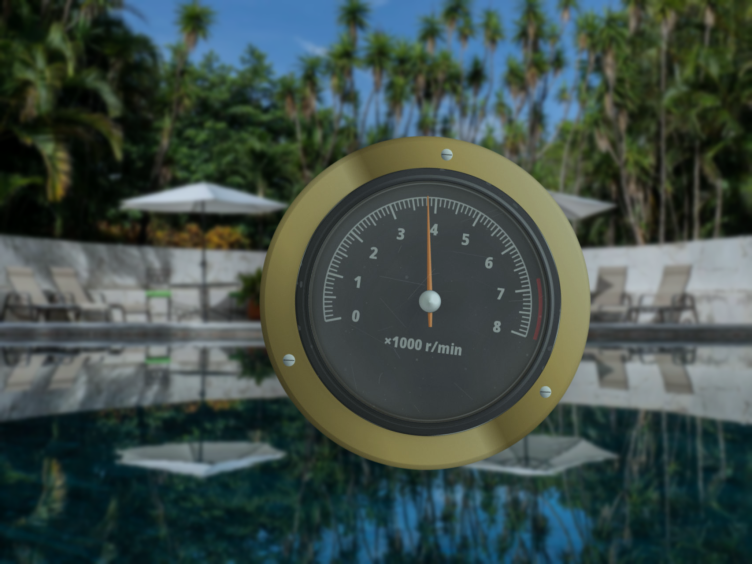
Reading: 3800 rpm
